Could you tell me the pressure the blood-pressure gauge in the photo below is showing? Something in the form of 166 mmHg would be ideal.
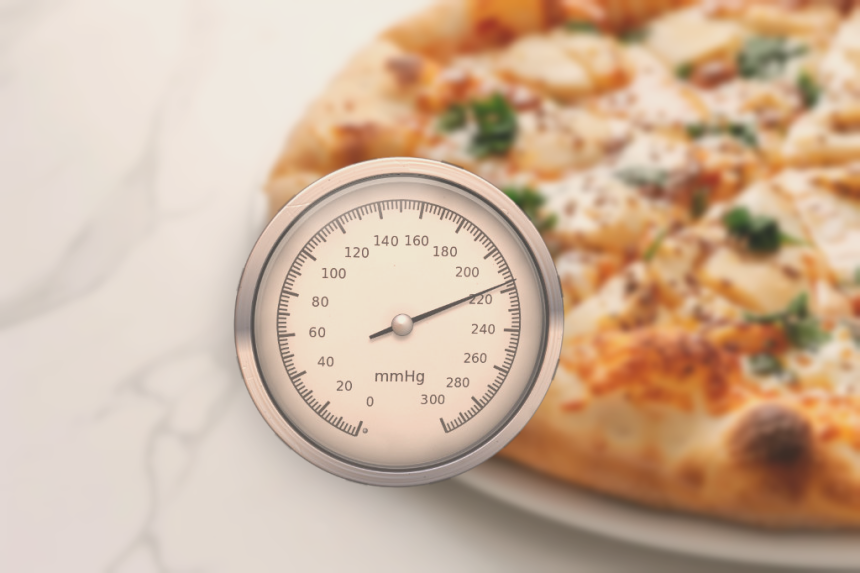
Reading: 216 mmHg
